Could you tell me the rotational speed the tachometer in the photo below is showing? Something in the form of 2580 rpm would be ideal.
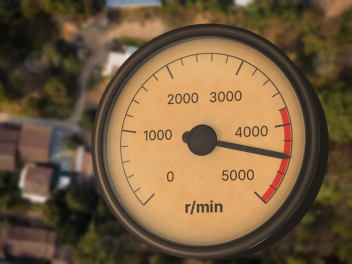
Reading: 4400 rpm
